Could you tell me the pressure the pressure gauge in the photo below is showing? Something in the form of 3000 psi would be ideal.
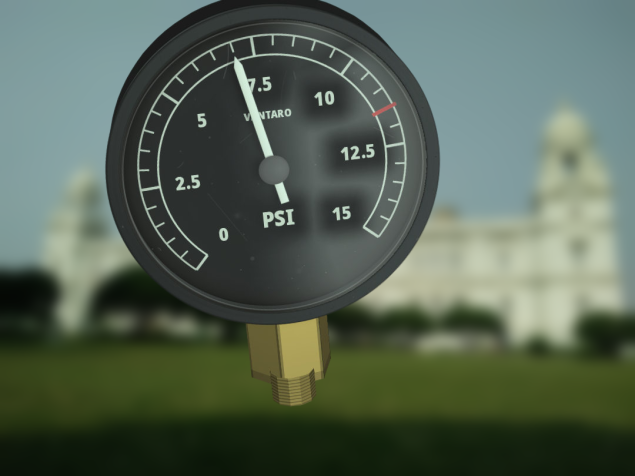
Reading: 7 psi
